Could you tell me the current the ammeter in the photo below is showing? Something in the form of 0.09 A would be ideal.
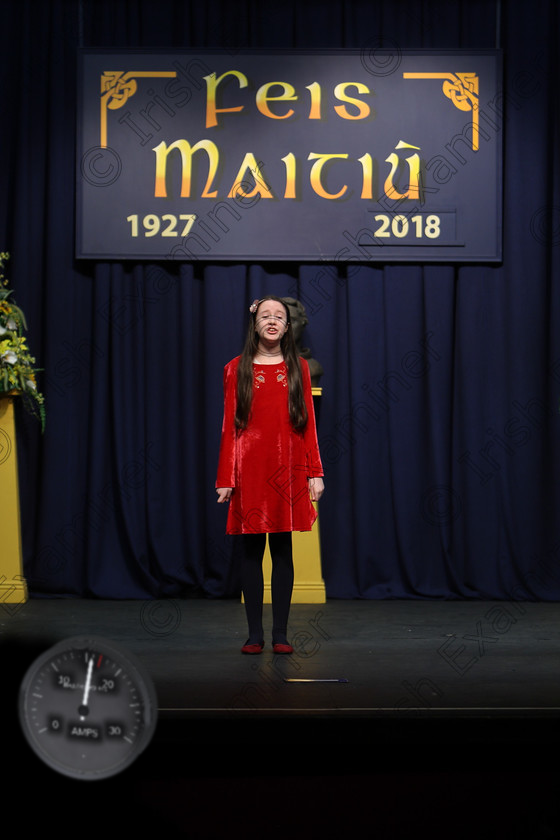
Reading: 16 A
